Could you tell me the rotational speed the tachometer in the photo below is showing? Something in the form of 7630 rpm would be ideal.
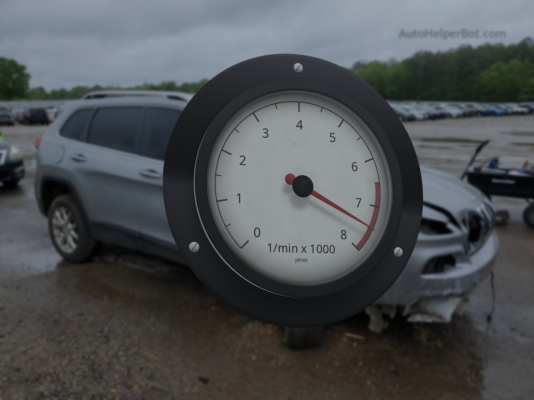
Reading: 7500 rpm
